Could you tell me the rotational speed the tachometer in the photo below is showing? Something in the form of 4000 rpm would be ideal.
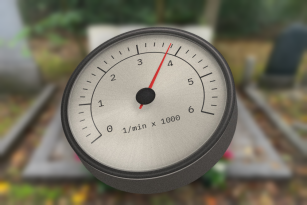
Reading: 3800 rpm
